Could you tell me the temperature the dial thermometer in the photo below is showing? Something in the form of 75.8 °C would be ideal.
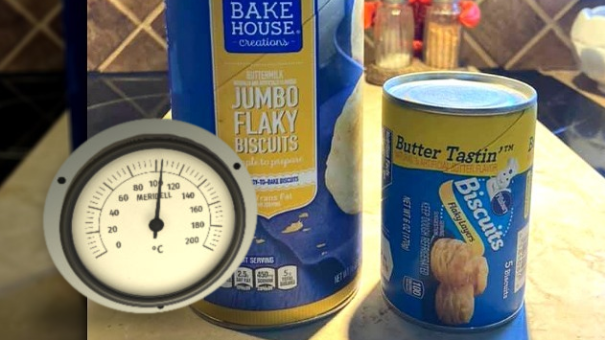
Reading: 104 °C
